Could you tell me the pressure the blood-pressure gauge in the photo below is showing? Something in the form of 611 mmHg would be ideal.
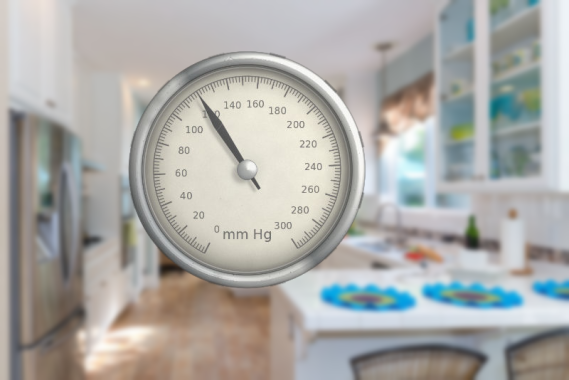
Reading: 120 mmHg
